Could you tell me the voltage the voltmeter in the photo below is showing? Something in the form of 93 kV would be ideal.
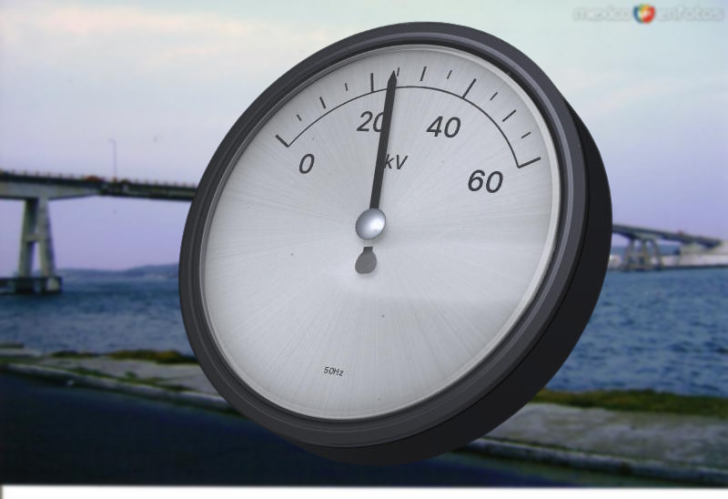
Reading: 25 kV
